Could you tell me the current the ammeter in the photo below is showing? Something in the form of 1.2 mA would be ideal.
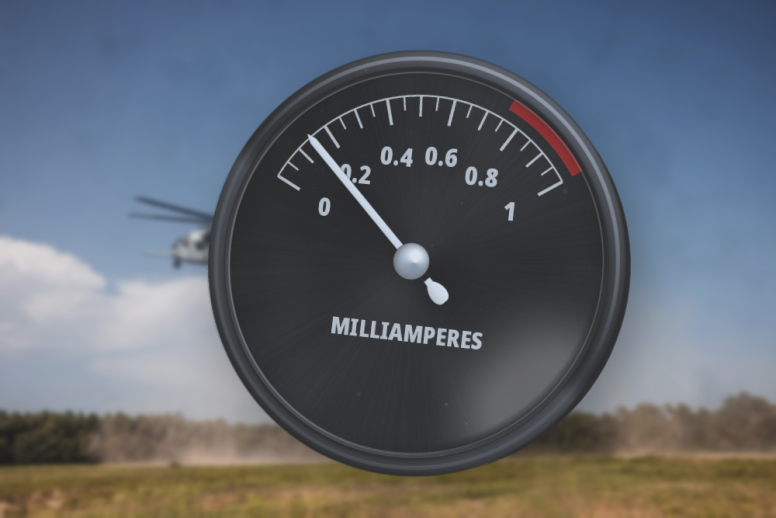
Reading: 0.15 mA
